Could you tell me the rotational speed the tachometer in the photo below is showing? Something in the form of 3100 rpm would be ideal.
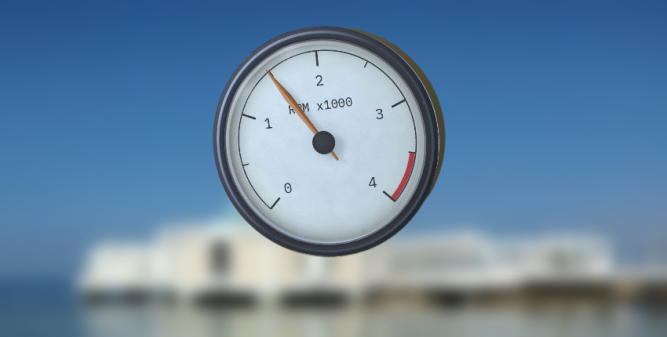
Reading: 1500 rpm
